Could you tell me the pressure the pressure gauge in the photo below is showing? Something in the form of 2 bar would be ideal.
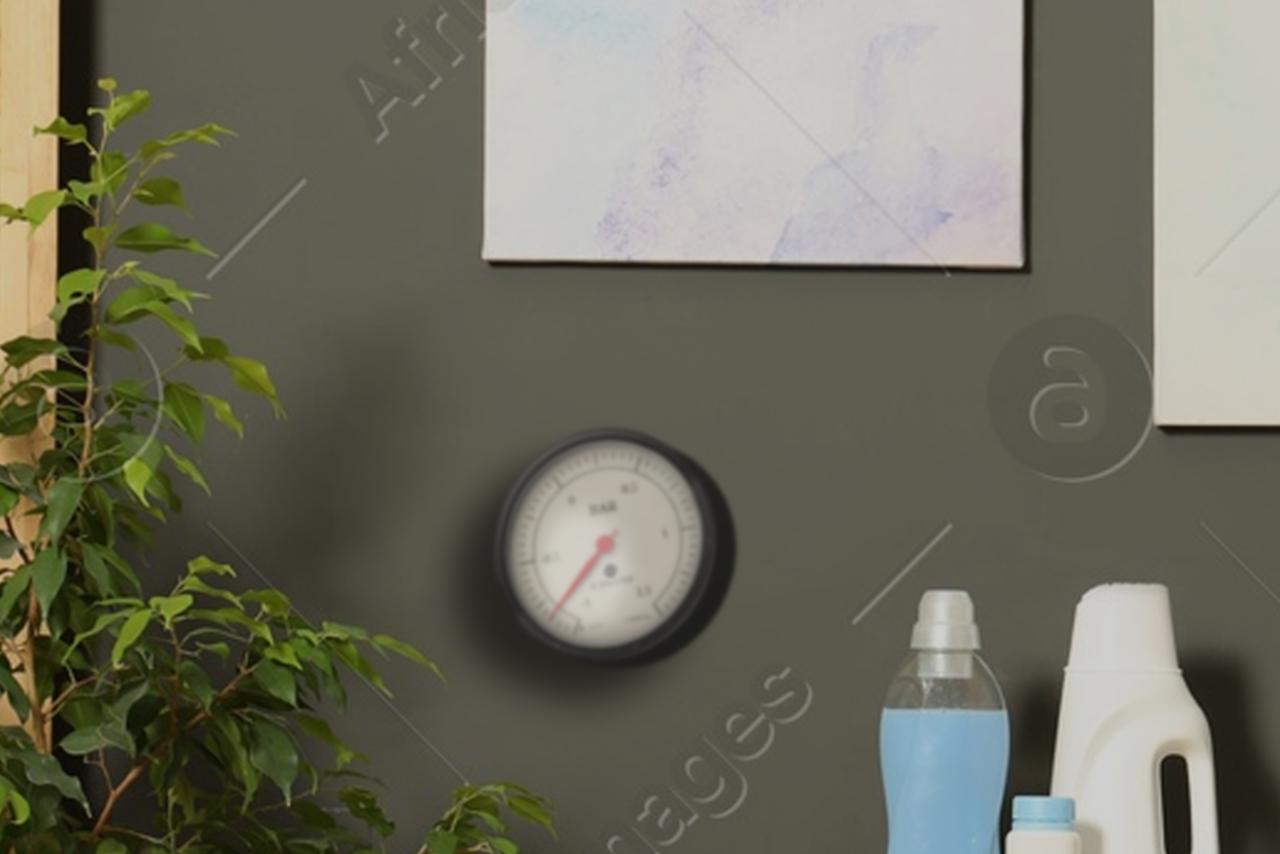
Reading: -0.85 bar
